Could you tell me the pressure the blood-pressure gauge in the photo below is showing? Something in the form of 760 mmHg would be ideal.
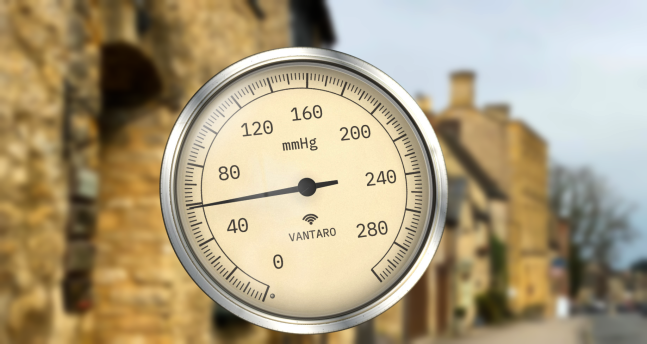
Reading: 58 mmHg
